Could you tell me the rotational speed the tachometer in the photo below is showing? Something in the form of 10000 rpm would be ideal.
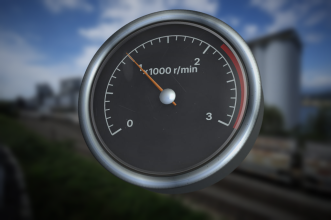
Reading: 1000 rpm
